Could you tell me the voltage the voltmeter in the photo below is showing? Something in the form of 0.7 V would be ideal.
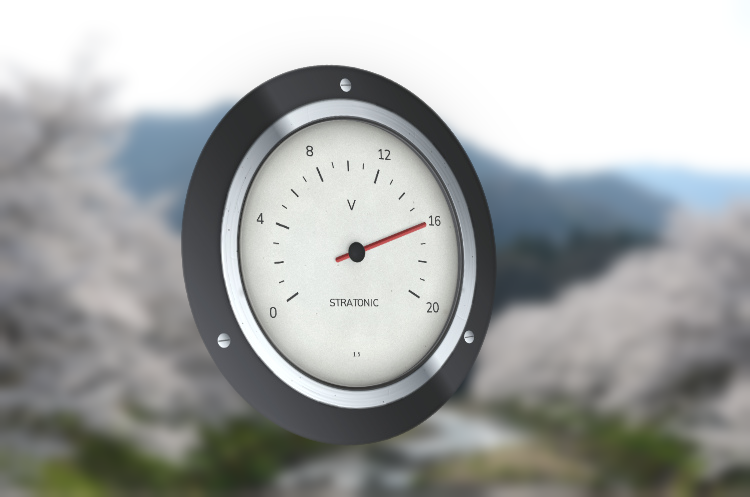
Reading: 16 V
